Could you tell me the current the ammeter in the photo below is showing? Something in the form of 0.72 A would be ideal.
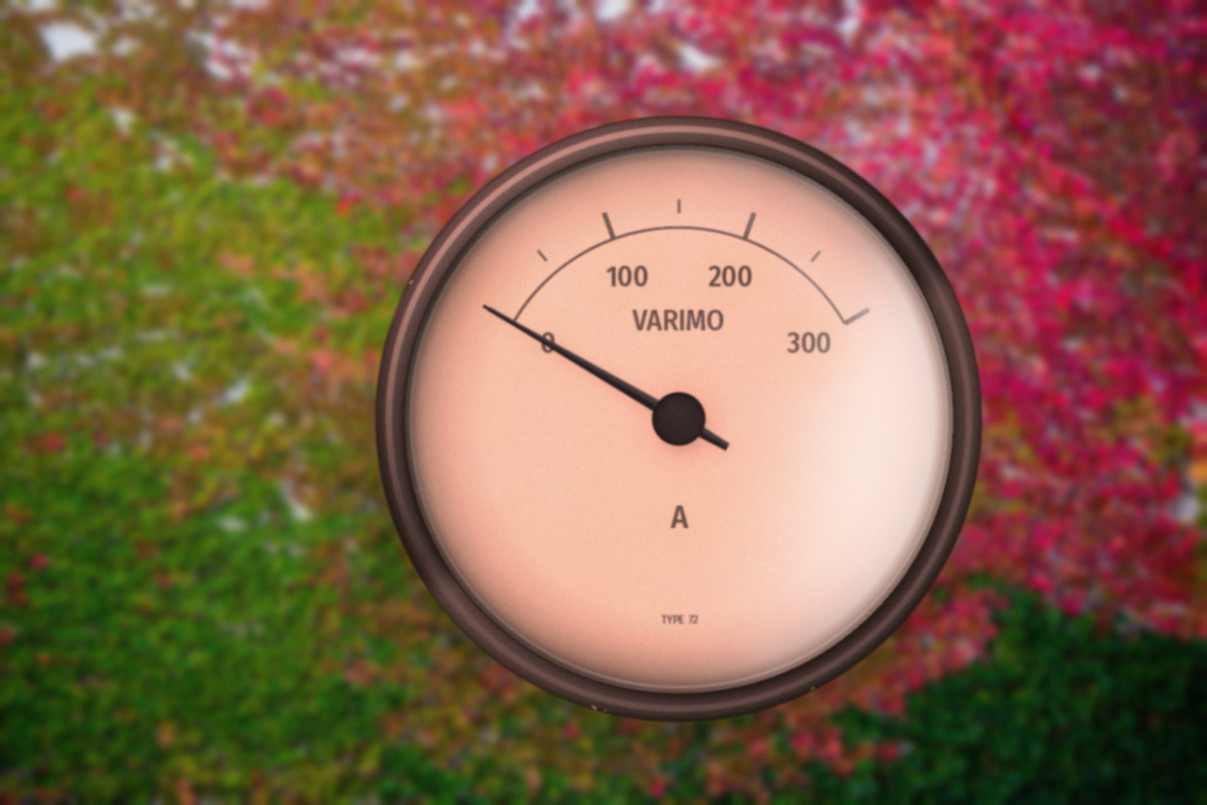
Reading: 0 A
